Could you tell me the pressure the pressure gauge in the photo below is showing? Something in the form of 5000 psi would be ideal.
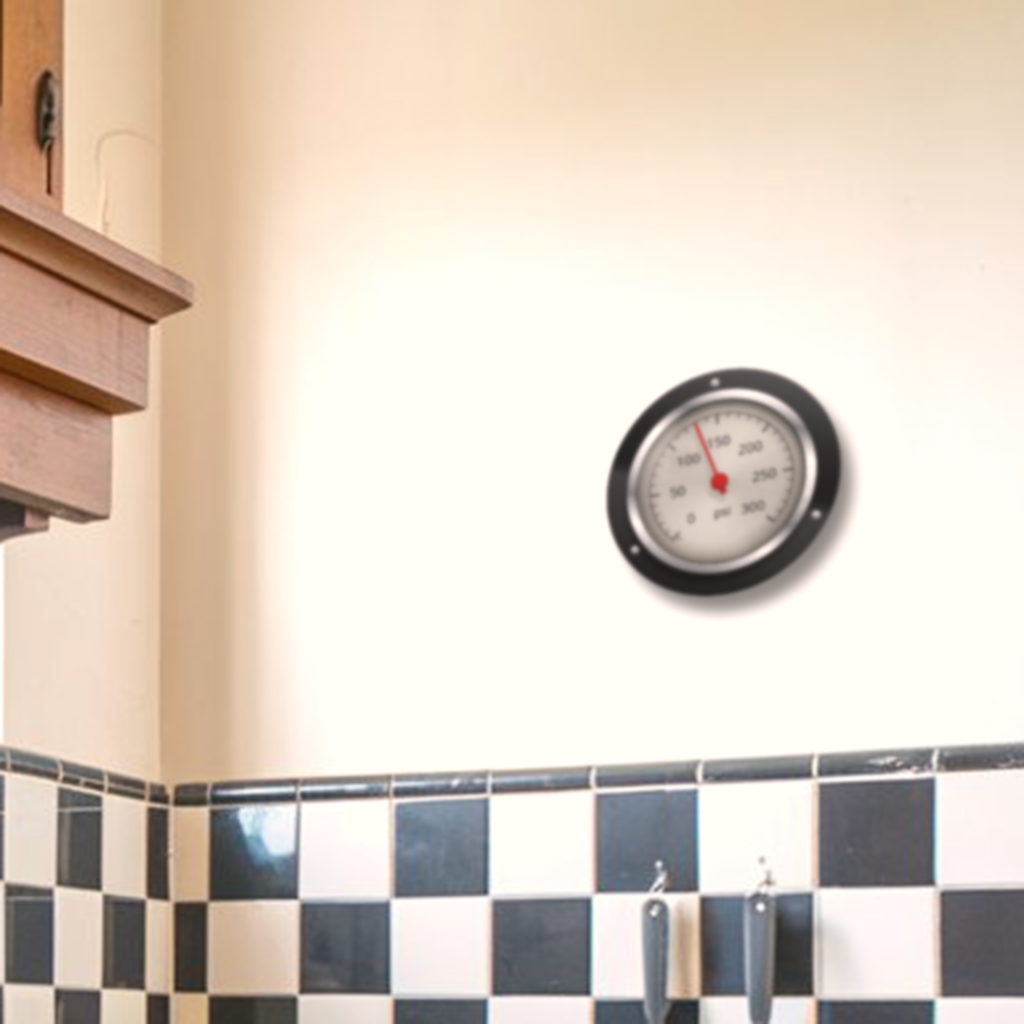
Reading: 130 psi
